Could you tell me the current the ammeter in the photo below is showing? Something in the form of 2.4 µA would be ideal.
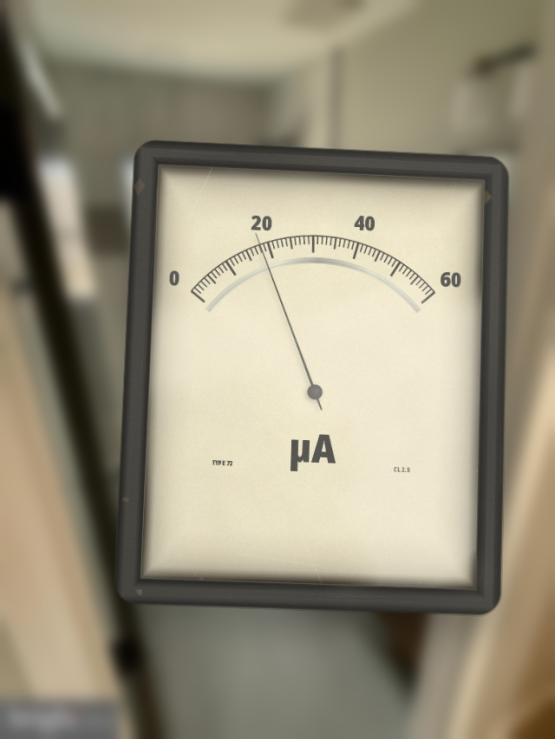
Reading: 18 µA
